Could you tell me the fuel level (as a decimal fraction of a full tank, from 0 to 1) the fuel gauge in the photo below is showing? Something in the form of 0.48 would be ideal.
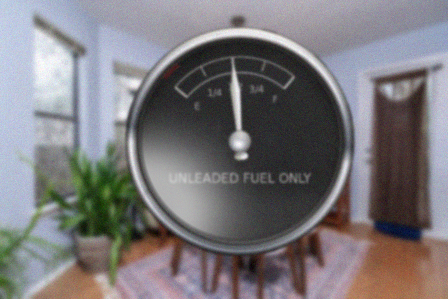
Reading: 0.5
